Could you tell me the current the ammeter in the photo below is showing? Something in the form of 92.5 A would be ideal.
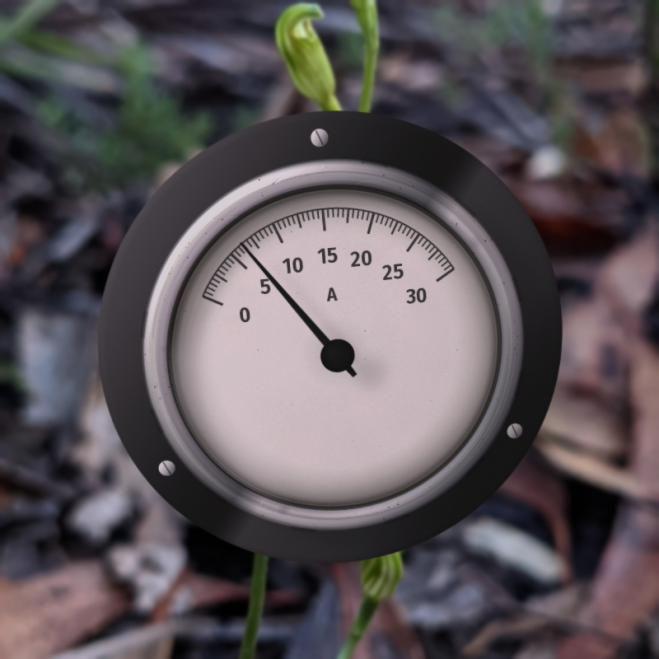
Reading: 6.5 A
